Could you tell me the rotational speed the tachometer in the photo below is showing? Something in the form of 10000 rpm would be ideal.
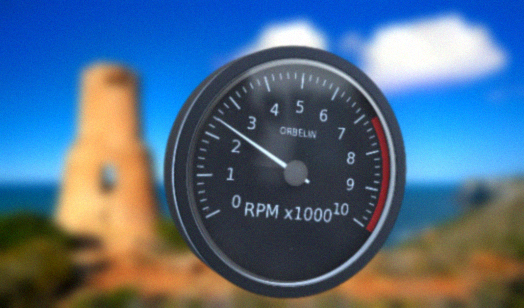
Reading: 2400 rpm
